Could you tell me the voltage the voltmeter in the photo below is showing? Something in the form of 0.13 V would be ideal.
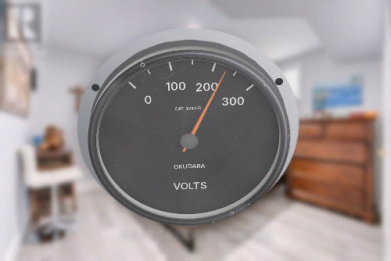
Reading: 225 V
